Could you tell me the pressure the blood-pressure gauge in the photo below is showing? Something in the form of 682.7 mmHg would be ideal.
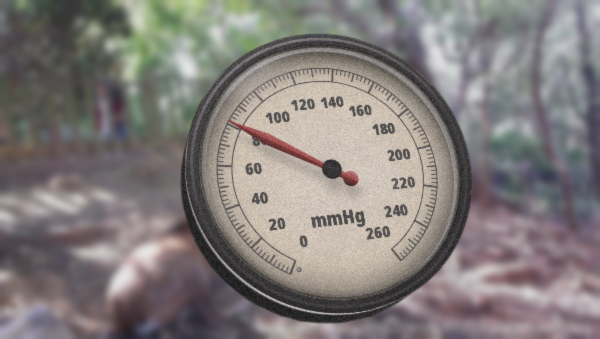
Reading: 80 mmHg
